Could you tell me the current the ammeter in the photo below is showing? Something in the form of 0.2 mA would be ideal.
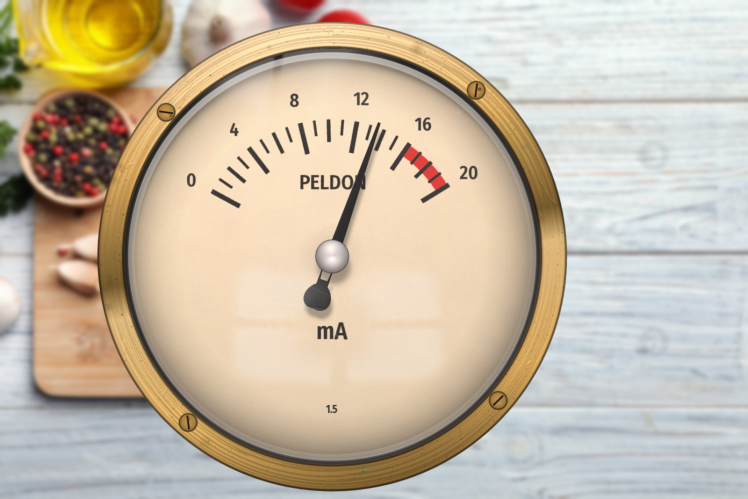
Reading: 13.5 mA
